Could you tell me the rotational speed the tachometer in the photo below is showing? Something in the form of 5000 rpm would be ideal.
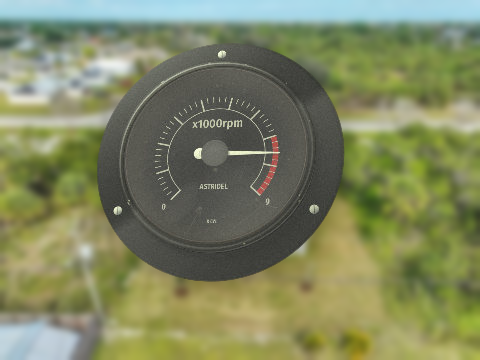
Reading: 7600 rpm
